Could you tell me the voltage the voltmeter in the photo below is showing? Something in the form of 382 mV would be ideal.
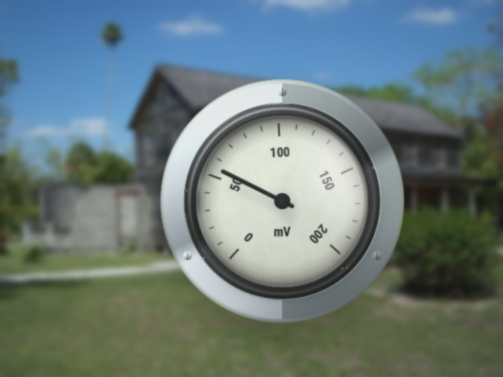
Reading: 55 mV
